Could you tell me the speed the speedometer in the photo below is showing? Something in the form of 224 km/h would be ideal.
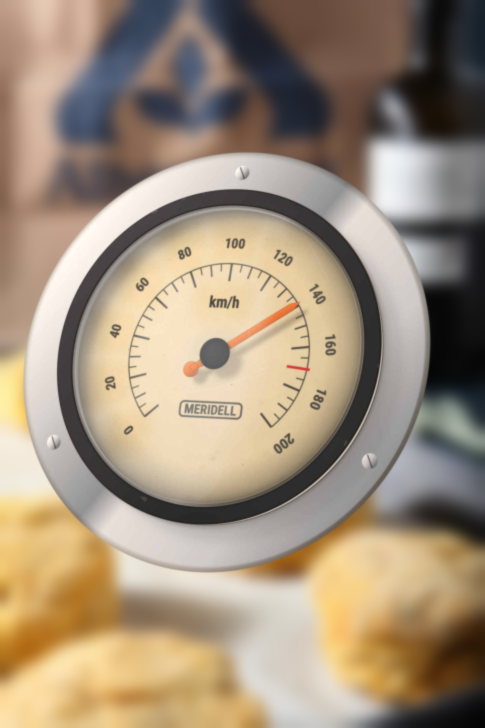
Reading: 140 km/h
